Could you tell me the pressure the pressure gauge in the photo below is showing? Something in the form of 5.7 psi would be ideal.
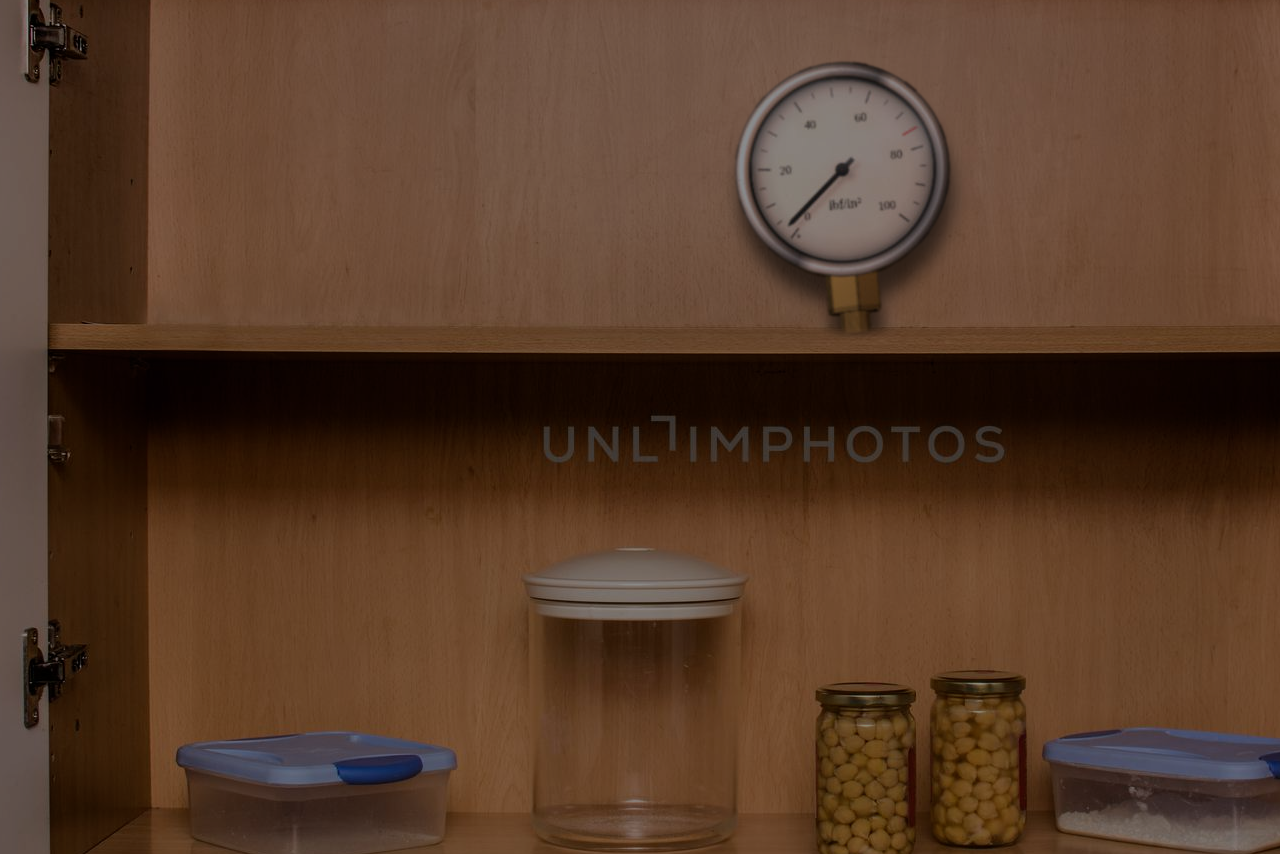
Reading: 2.5 psi
